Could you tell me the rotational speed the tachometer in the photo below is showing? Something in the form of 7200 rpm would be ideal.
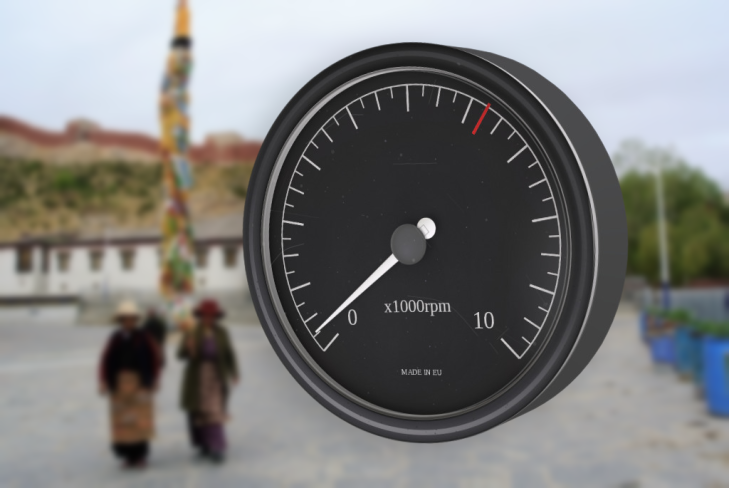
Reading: 250 rpm
